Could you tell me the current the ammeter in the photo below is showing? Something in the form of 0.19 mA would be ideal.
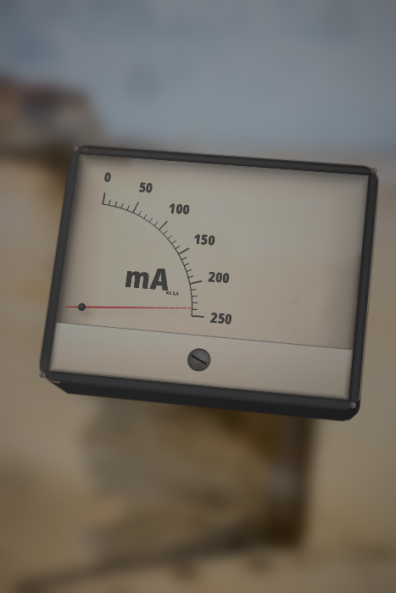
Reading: 240 mA
